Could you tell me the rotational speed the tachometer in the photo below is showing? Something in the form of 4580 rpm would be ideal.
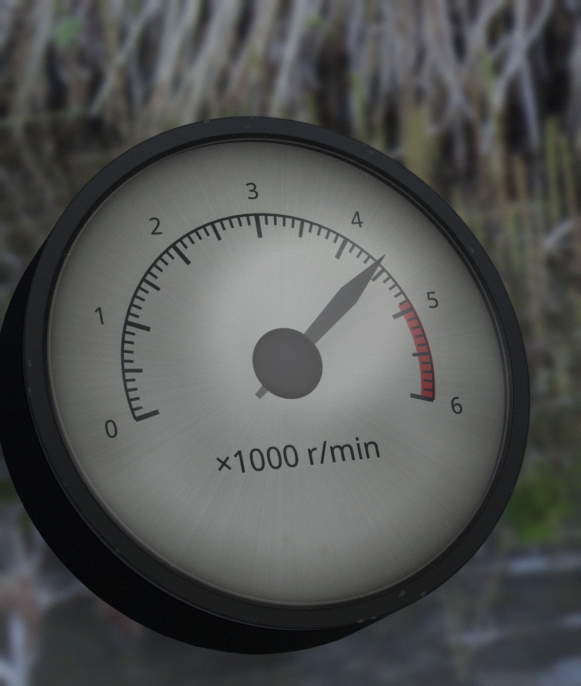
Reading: 4400 rpm
